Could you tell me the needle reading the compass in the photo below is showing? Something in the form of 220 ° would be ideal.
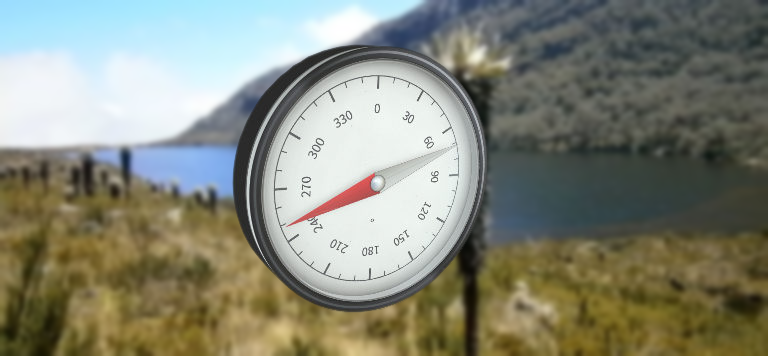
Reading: 250 °
